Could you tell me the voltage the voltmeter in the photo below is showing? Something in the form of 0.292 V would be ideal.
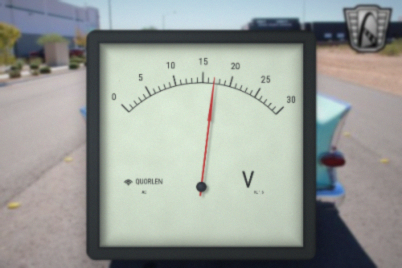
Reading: 17 V
